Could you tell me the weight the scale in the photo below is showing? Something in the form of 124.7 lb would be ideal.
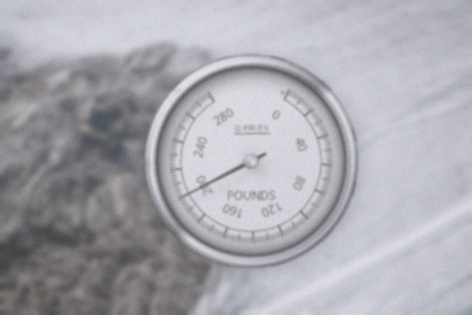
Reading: 200 lb
